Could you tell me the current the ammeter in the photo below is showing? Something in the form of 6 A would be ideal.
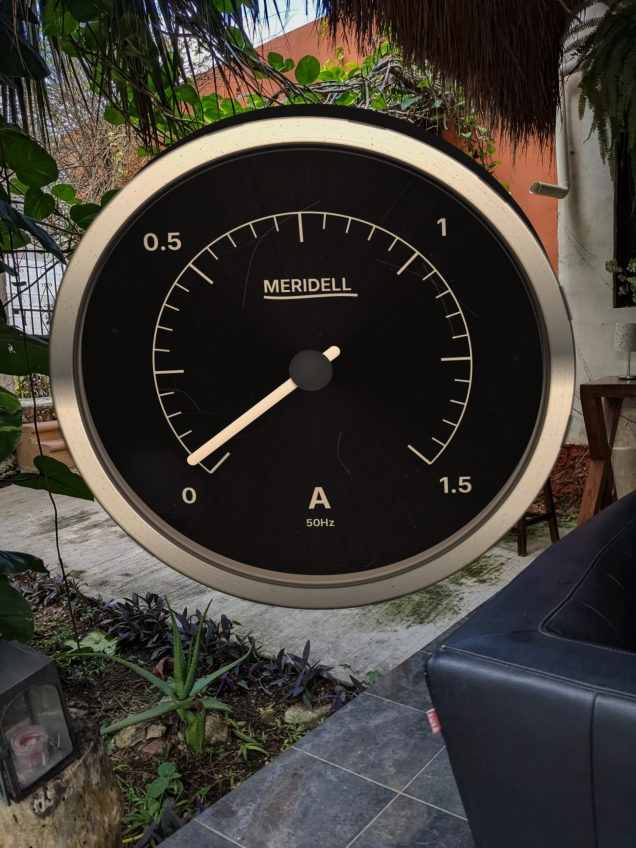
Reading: 0.05 A
